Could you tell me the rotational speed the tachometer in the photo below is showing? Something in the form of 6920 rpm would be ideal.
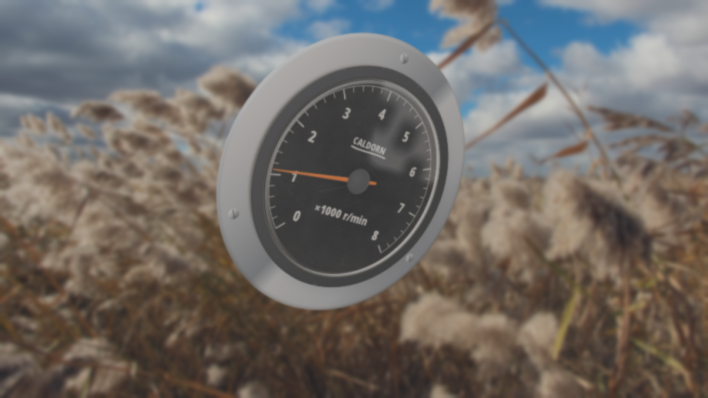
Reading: 1100 rpm
